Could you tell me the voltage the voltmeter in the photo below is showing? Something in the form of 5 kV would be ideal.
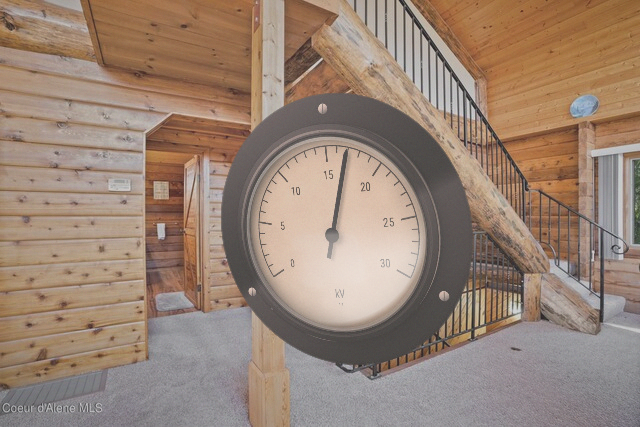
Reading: 17 kV
